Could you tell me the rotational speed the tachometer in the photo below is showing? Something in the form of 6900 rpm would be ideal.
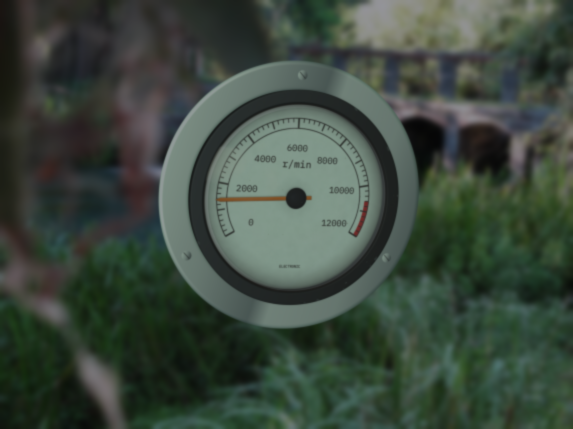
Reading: 1400 rpm
